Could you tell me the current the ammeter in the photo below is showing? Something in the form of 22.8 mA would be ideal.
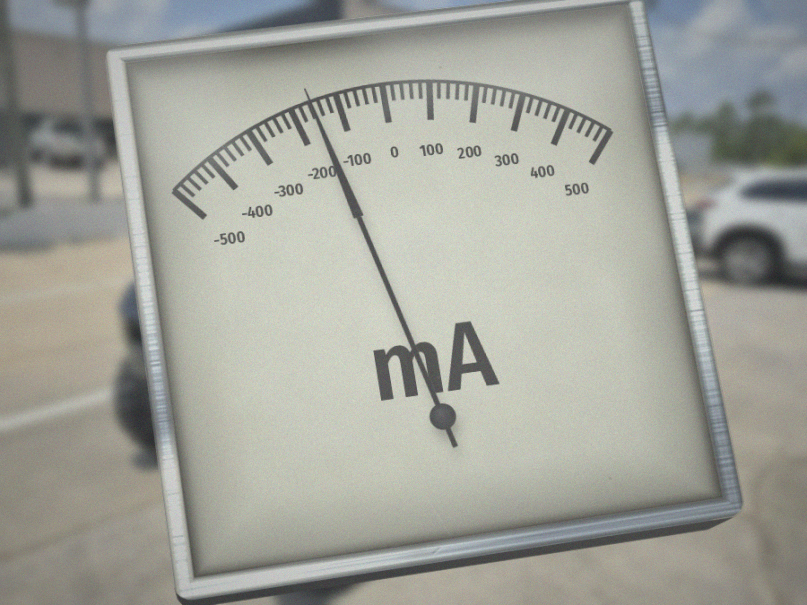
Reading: -160 mA
